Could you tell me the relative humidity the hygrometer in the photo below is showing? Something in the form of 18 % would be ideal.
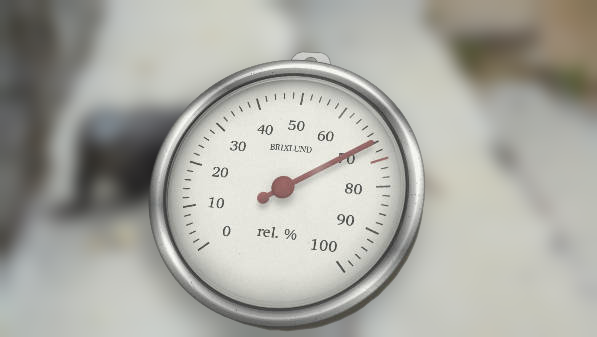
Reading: 70 %
